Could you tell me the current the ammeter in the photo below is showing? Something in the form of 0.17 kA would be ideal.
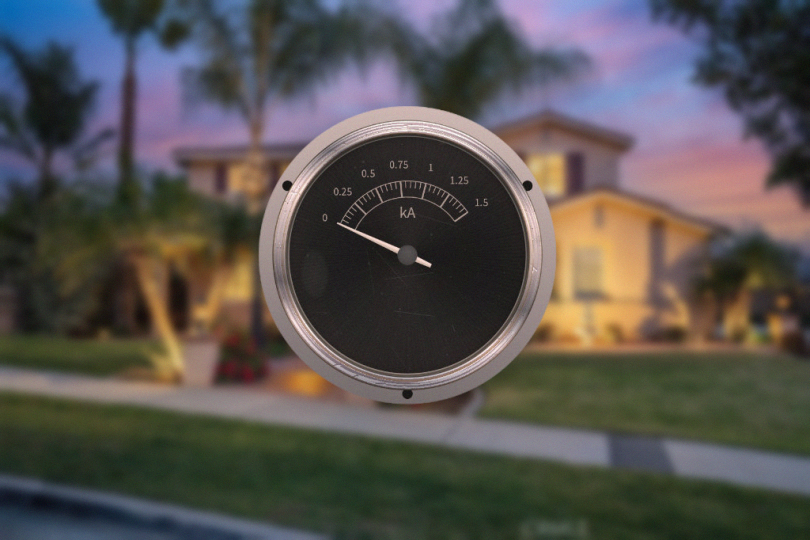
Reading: 0 kA
